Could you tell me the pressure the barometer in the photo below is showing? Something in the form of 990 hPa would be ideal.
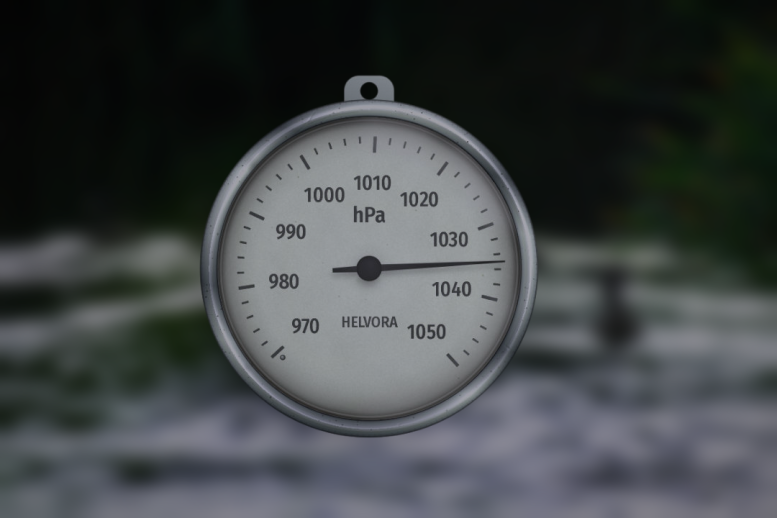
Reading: 1035 hPa
